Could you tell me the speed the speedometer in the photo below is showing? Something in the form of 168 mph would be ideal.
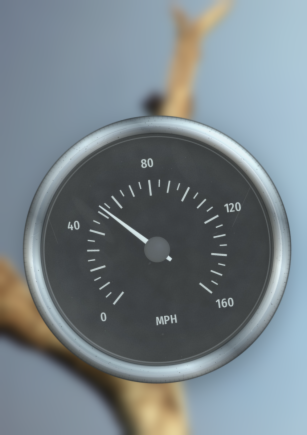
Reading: 52.5 mph
